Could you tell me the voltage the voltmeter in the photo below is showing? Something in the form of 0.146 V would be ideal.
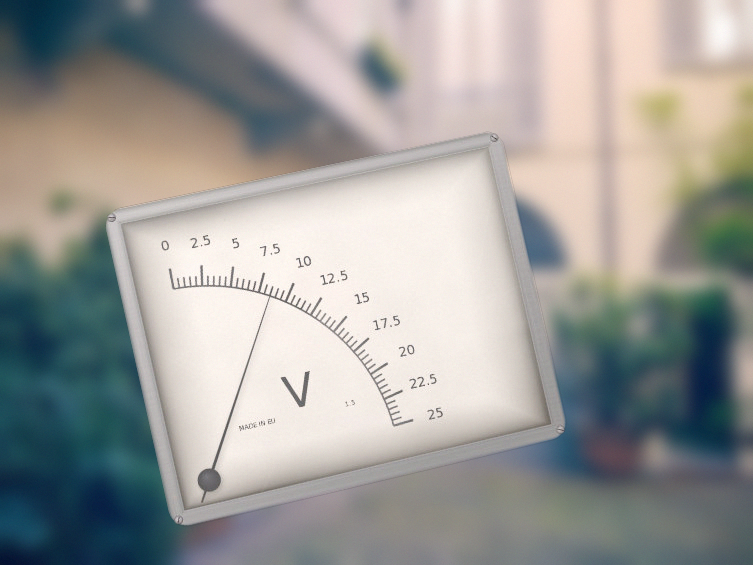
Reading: 8.5 V
